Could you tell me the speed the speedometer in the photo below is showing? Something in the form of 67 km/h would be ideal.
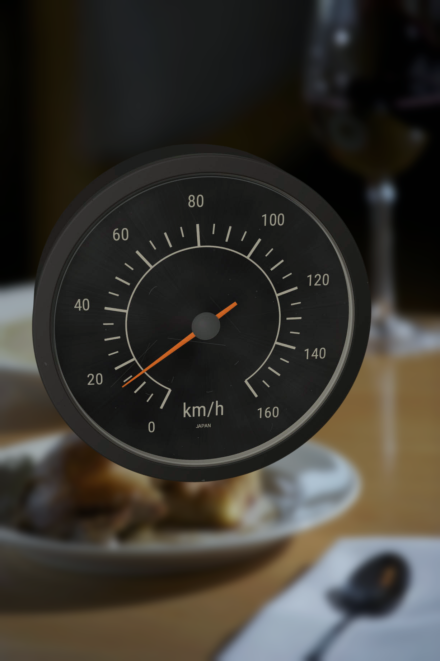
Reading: 15 km/h
